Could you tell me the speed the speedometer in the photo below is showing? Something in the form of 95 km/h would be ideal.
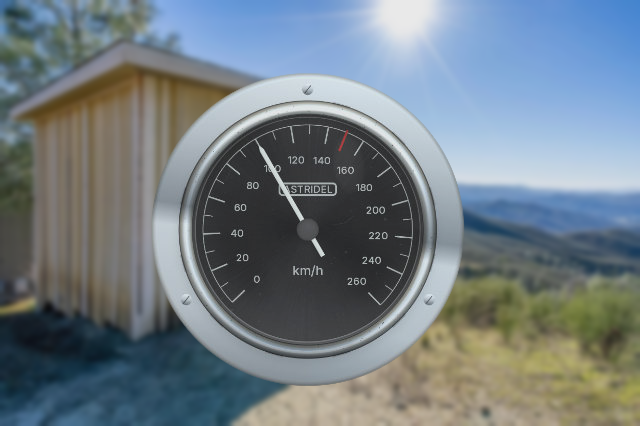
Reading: 100 km/h
